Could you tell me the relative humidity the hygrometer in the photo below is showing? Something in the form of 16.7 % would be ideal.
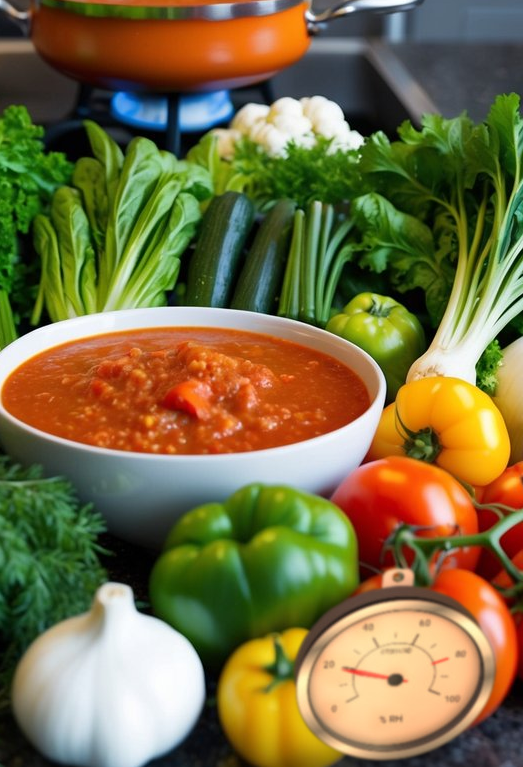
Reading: 20 %
